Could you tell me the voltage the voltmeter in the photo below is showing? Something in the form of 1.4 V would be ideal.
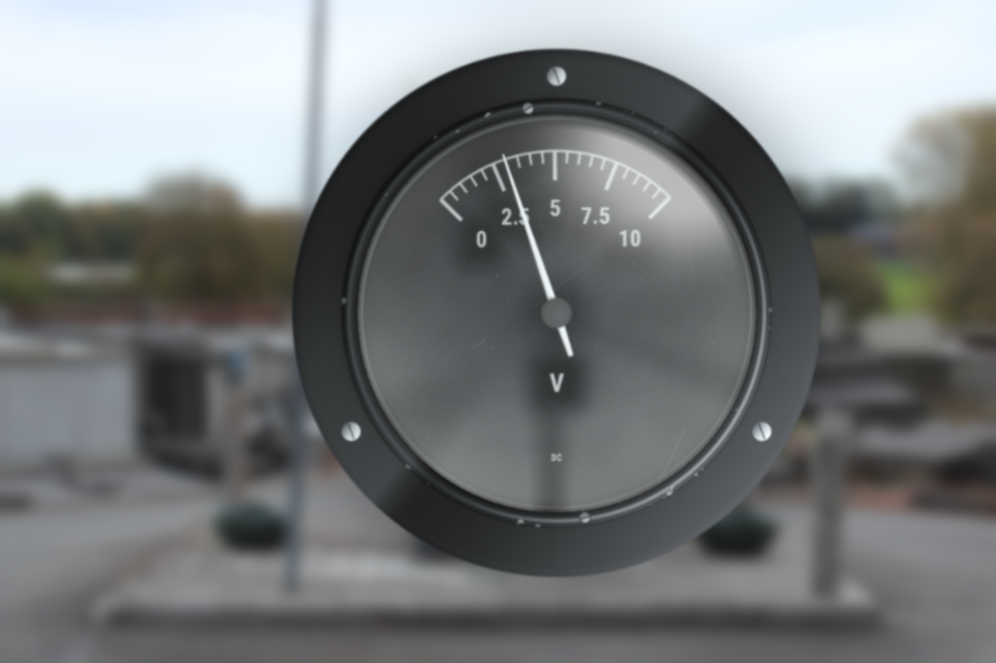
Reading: 3 V
